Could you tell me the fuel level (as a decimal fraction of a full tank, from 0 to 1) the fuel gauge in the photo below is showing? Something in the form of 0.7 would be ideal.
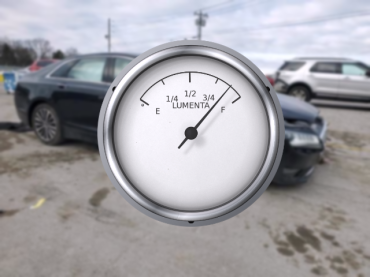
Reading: 0.875
